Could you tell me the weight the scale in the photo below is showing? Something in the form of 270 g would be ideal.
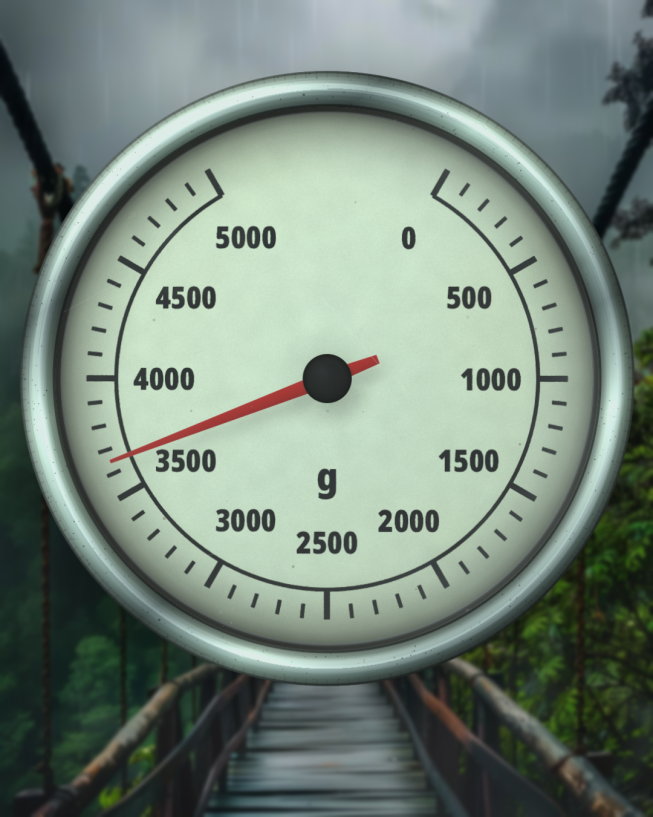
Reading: 3650 g
